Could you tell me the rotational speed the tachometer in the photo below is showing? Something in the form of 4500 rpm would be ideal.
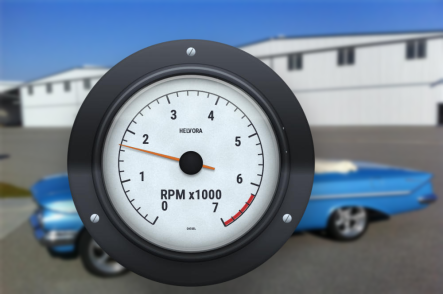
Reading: 1700 rpm
